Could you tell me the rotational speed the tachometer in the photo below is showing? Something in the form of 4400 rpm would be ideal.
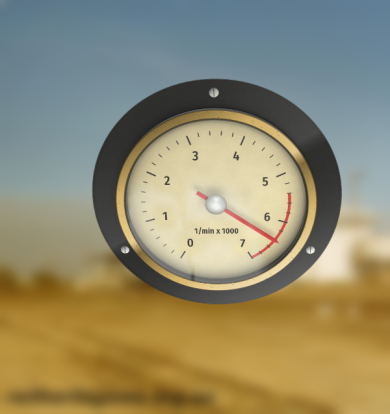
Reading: 6400 rpm
